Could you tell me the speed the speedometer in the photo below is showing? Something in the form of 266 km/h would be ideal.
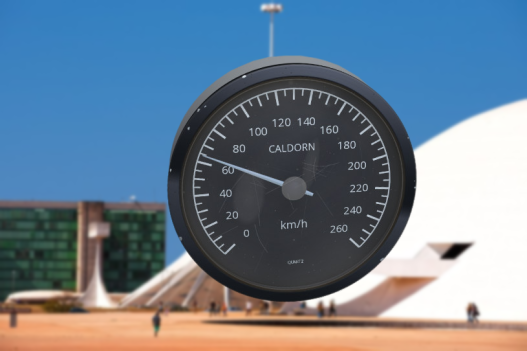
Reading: 65 km/h
